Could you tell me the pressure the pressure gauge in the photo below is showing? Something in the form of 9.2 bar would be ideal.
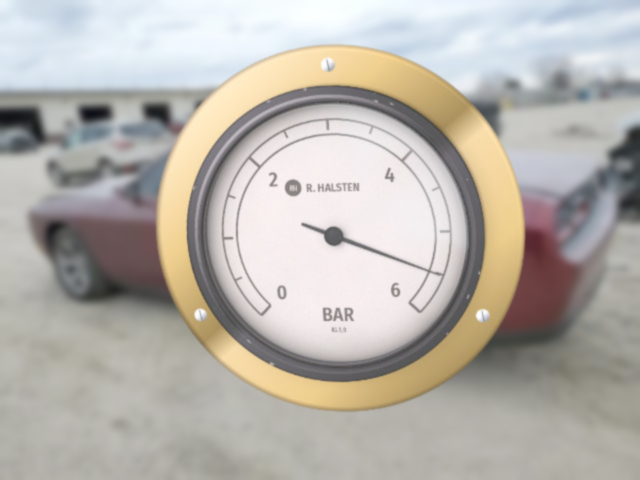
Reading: 5.5 bar
